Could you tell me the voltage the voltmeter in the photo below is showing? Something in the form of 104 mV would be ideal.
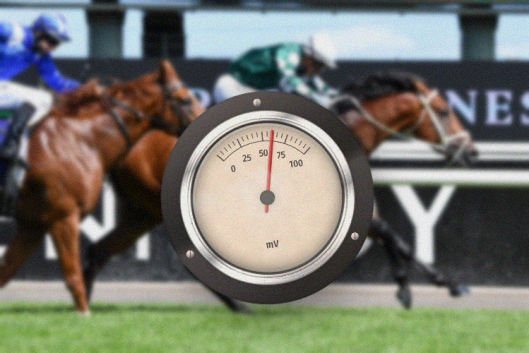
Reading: 60 mV
